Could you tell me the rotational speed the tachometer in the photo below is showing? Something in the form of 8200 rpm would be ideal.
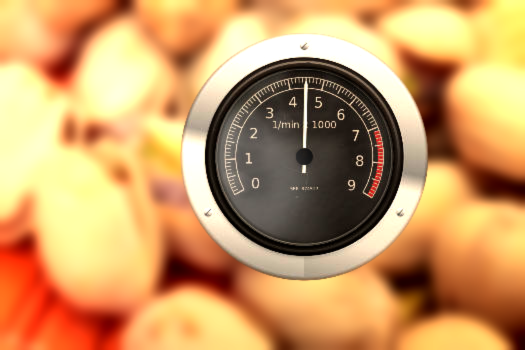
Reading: 4500 rpm
